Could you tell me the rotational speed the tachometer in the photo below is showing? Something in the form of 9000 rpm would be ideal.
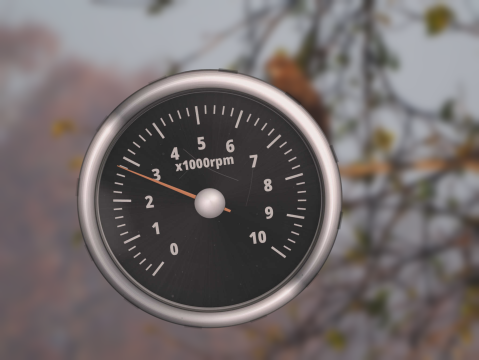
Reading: 2800 rpm
